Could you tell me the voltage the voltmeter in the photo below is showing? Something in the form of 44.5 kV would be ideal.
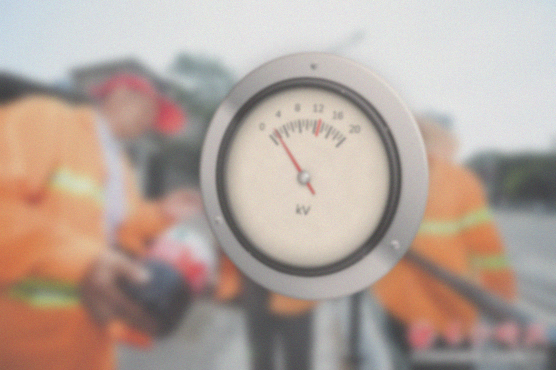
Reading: 2 kV
